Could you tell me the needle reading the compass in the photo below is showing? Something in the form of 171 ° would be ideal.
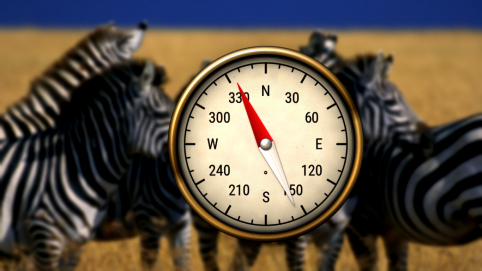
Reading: 335 °
